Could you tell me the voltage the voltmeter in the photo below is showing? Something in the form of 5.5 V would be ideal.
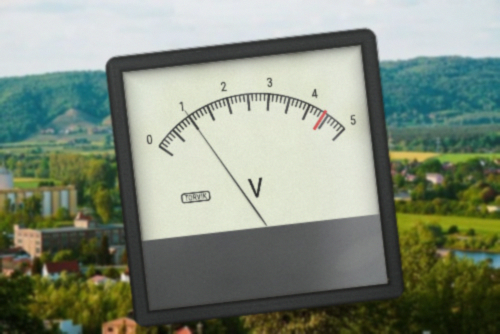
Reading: 1 V
